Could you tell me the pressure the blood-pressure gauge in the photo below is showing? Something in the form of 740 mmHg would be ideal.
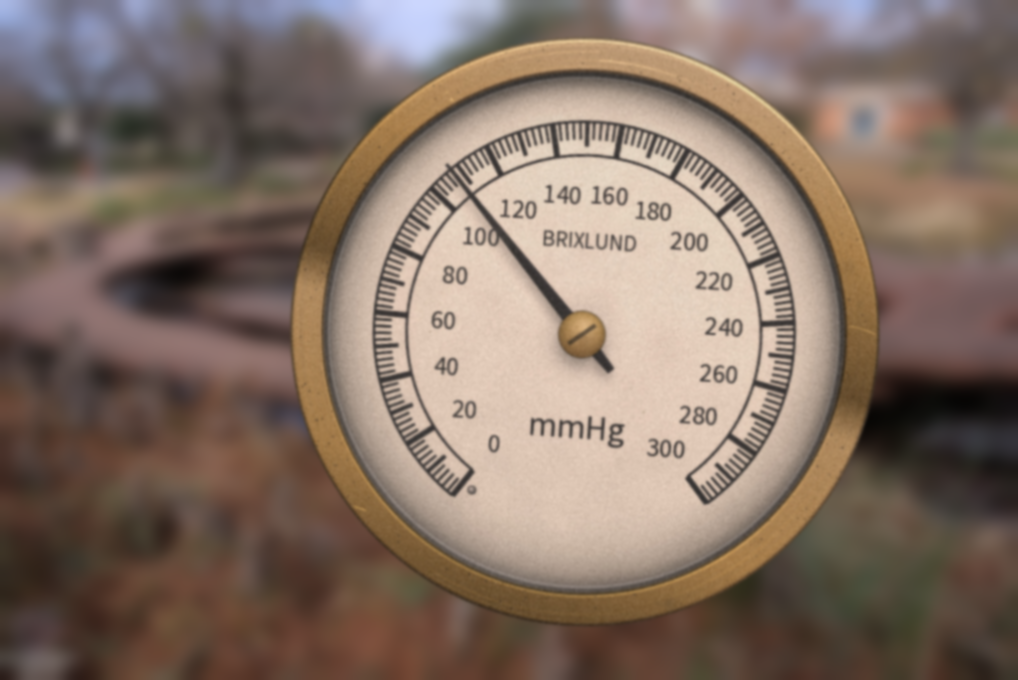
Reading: 108 mmHg
